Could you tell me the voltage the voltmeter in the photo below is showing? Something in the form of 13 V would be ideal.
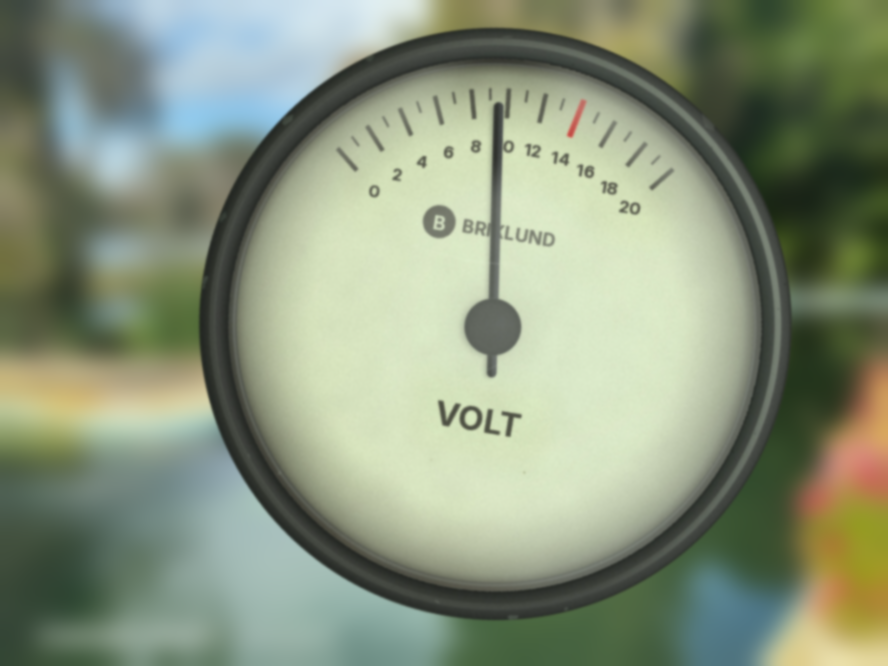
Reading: 9.5 V
